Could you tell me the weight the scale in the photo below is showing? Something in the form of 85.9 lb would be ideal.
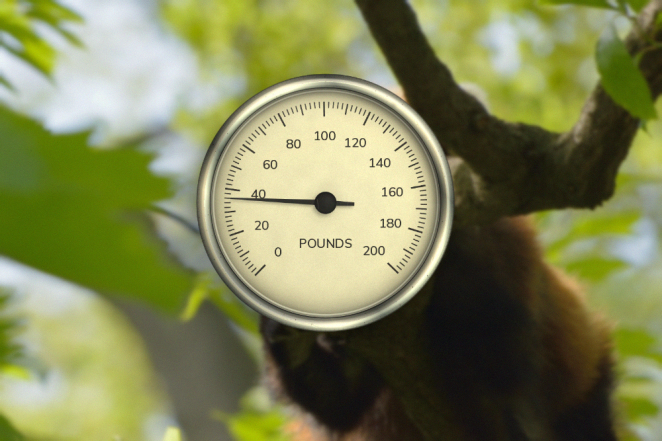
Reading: 36 lb
